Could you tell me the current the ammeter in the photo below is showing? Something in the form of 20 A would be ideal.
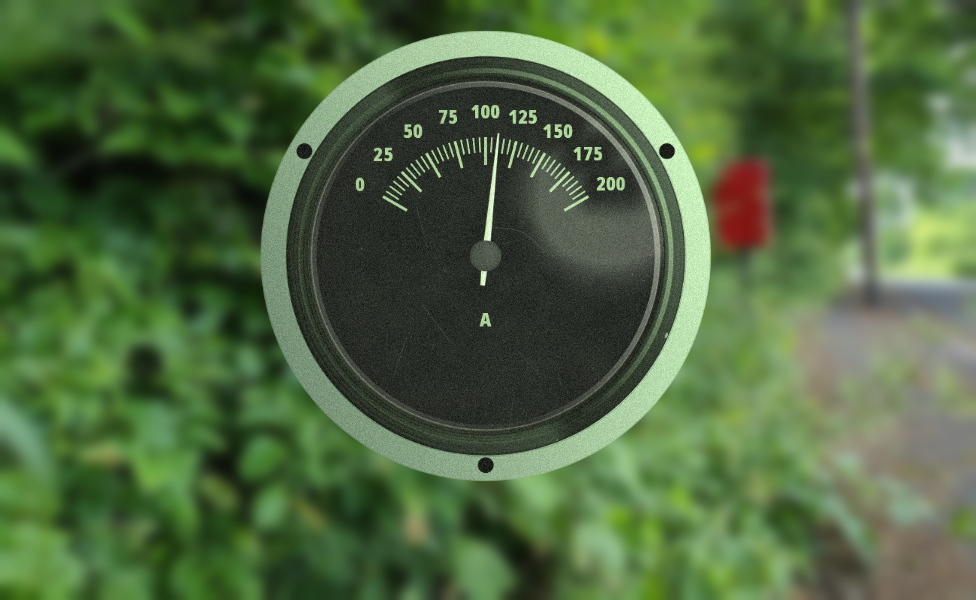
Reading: 110 A
